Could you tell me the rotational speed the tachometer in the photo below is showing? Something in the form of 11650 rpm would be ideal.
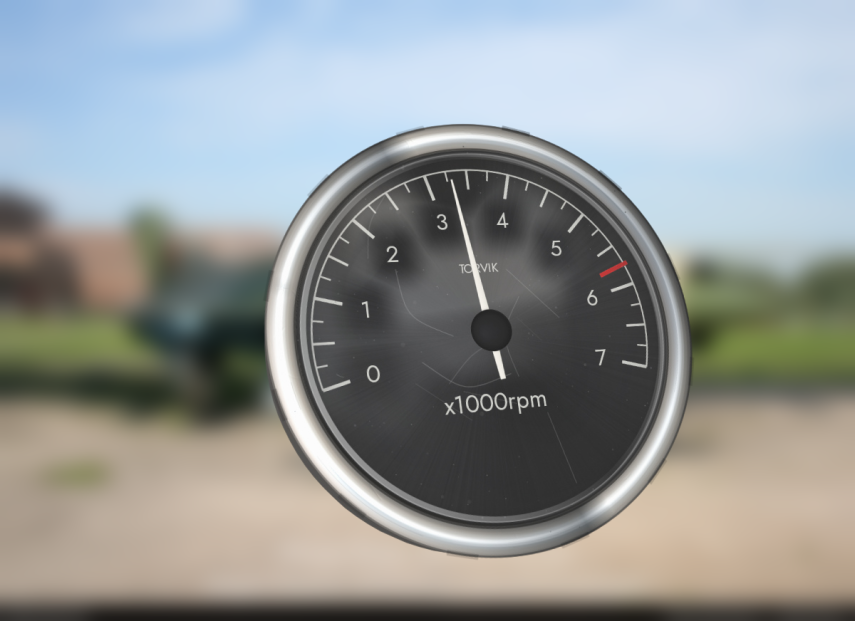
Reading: 3250 rpm
